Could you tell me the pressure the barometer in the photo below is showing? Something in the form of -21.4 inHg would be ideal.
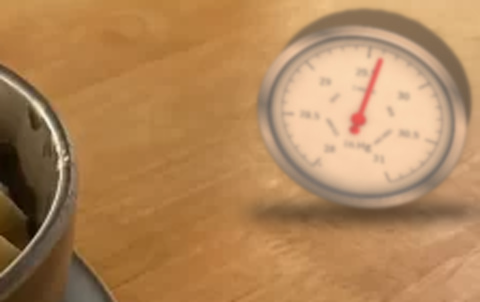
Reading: 29.6 inHg
